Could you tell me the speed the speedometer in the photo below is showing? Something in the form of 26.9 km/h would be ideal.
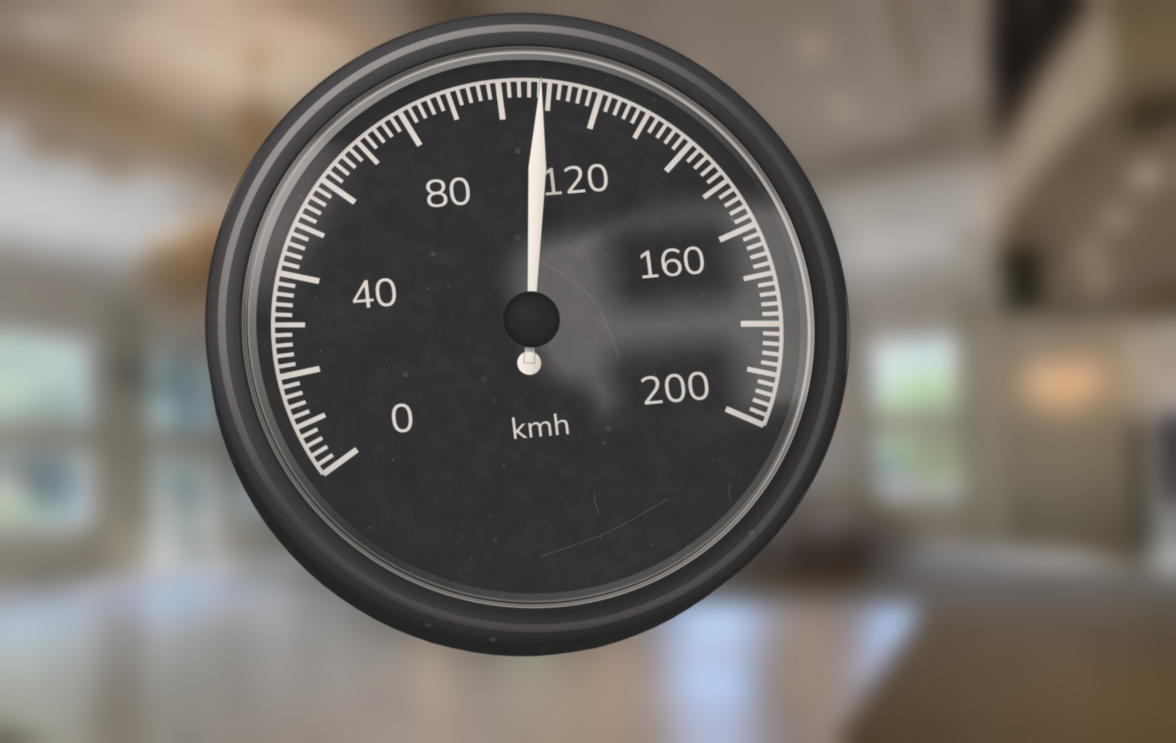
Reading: 108 km/h
